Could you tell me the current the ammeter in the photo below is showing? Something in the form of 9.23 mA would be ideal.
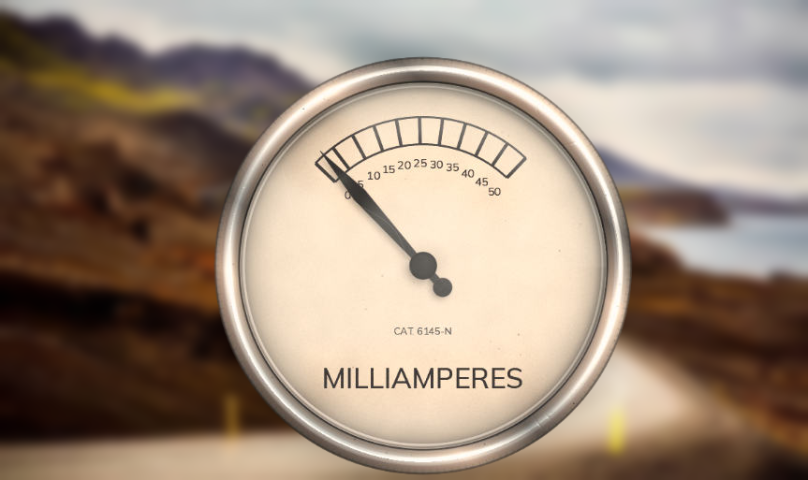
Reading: 2.5 mA
